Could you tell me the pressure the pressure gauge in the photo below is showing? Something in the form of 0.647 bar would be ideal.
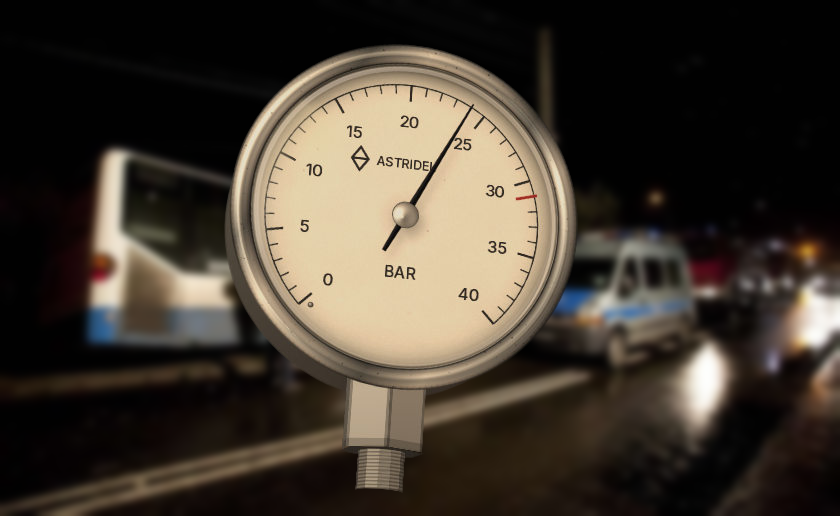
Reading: 24 bar
